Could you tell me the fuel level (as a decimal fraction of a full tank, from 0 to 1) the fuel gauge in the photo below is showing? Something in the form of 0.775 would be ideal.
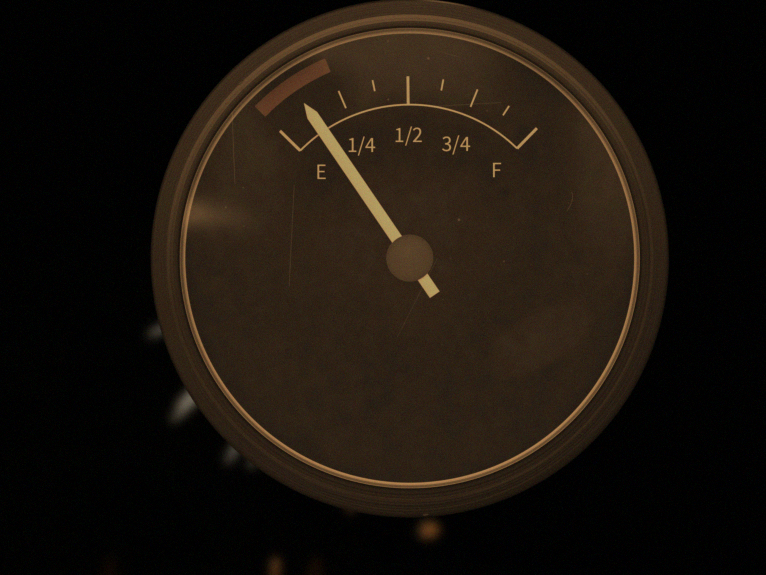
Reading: 0.125
